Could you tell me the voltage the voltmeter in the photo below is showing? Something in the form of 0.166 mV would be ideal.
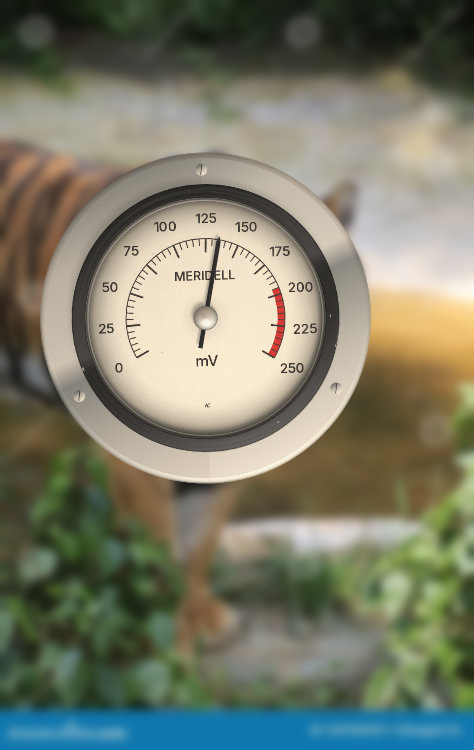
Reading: 135 mV
